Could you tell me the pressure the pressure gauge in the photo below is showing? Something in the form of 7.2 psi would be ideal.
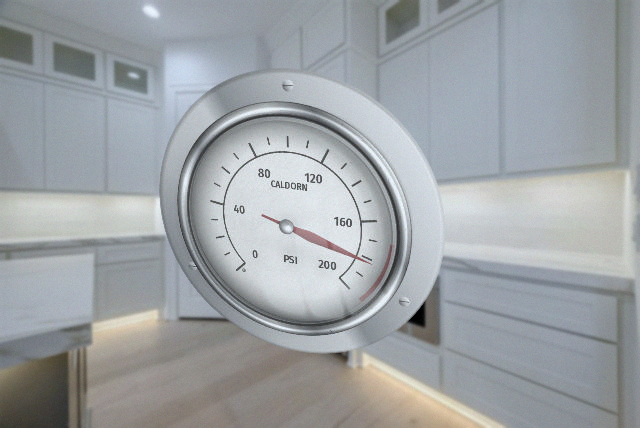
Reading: 180 psi
